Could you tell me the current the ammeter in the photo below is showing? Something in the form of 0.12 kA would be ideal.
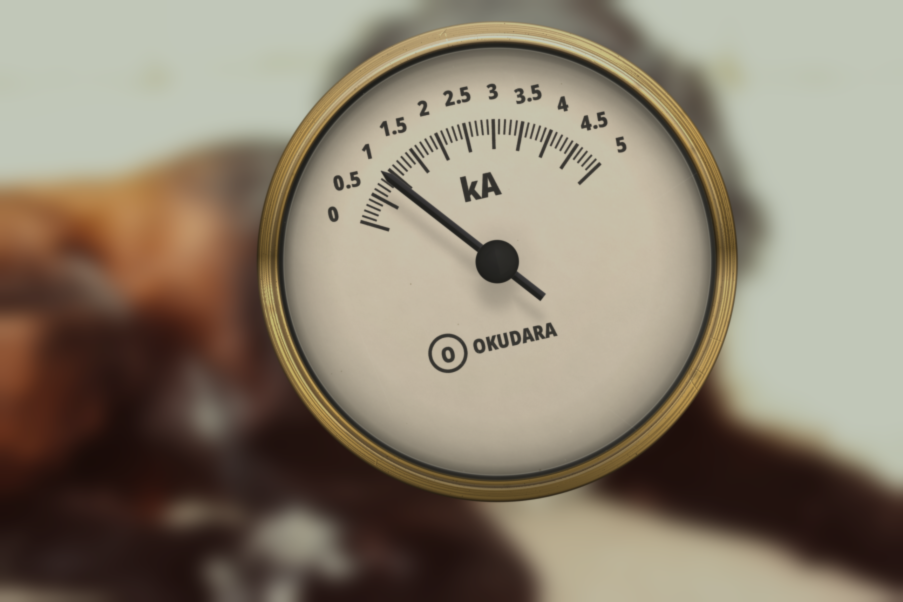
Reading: 0.9 kA
